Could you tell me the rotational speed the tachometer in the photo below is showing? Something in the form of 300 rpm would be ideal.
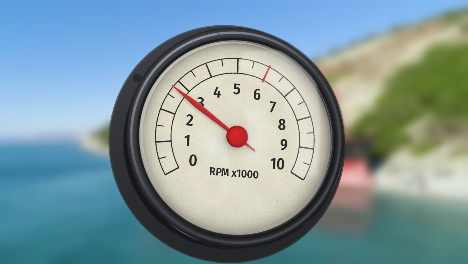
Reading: 2750 rpm
